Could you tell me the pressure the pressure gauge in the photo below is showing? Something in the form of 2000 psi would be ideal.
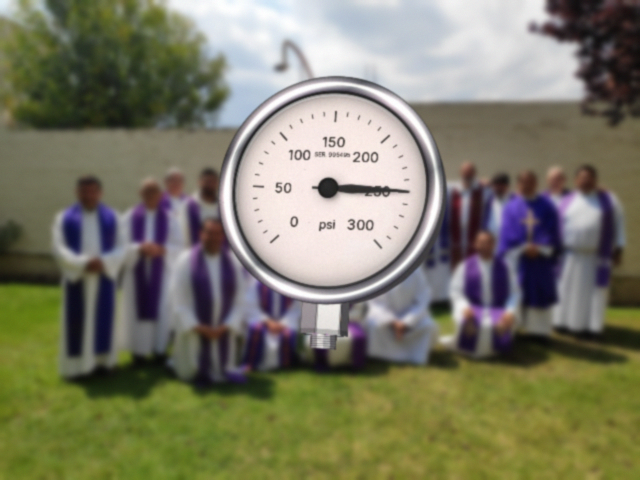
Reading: 250 psi
